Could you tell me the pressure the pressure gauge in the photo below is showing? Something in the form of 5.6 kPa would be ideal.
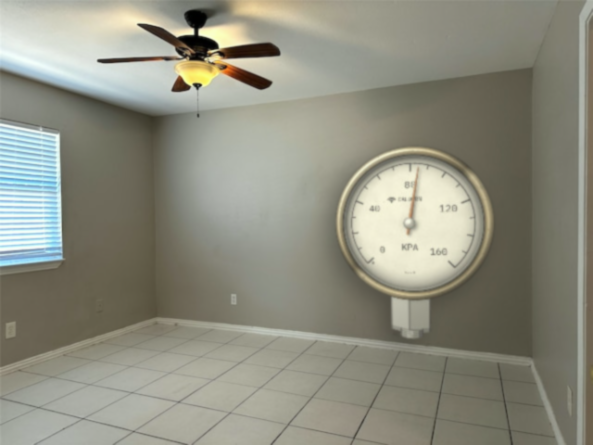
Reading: 85 kPa
